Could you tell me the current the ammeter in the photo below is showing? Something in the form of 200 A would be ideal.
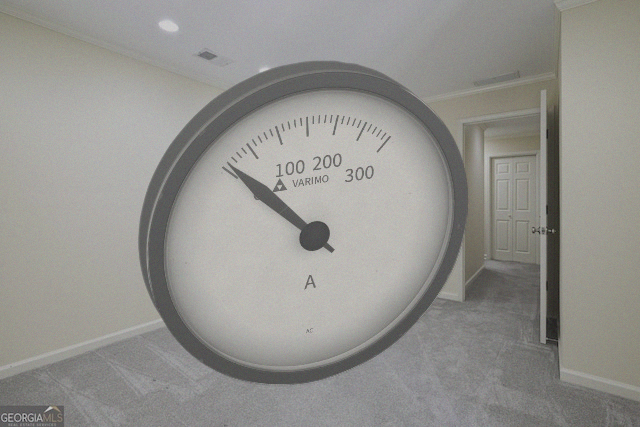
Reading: 10 A
